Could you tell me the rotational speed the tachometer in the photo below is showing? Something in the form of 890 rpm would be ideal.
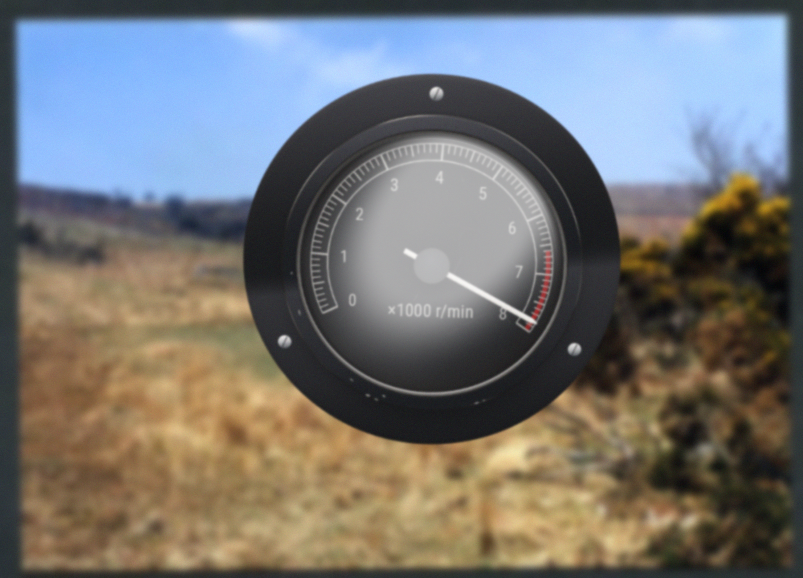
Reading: 7800 rpm
